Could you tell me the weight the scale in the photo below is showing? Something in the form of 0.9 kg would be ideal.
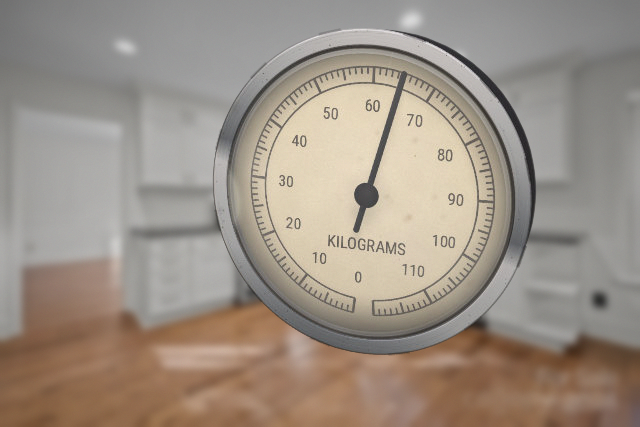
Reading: 65 kg
